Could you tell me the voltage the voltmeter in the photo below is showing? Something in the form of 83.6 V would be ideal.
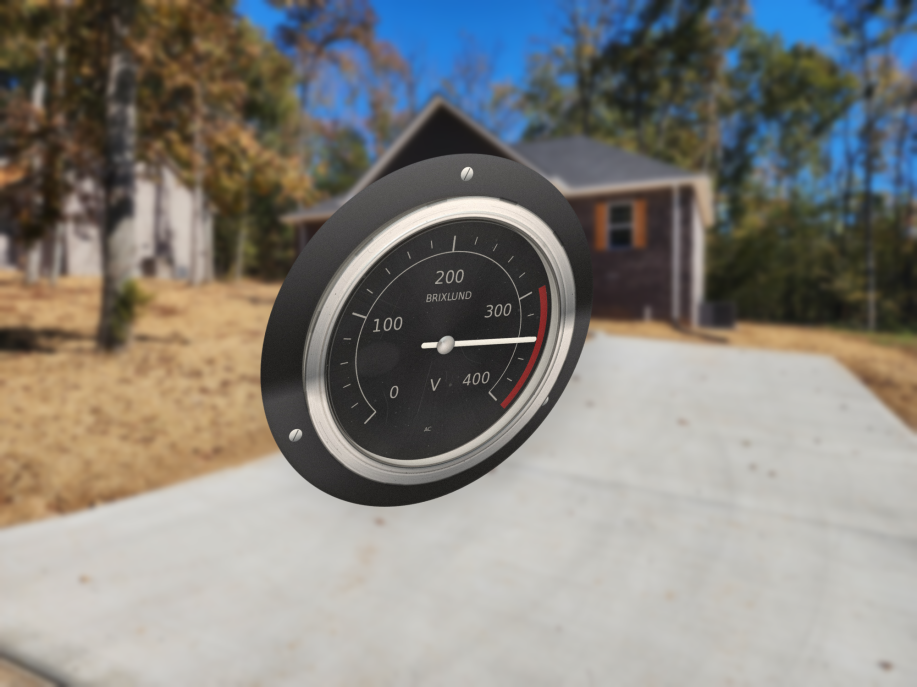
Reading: 340 V
